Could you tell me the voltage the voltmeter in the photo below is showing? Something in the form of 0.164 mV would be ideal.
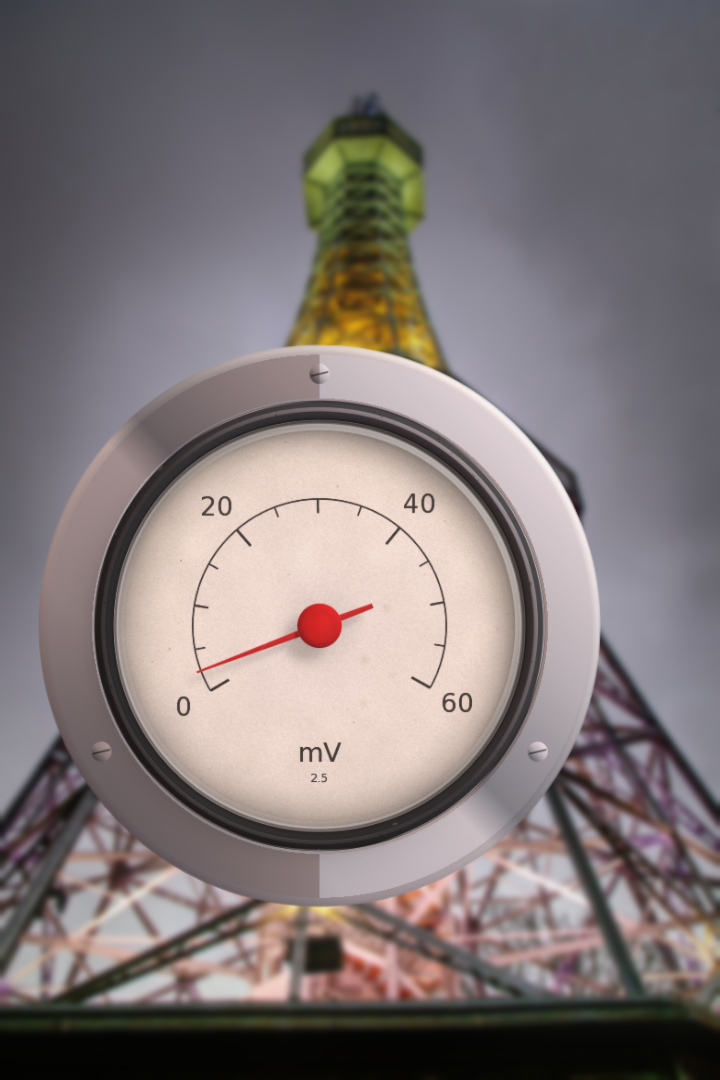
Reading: 2.5 mV
